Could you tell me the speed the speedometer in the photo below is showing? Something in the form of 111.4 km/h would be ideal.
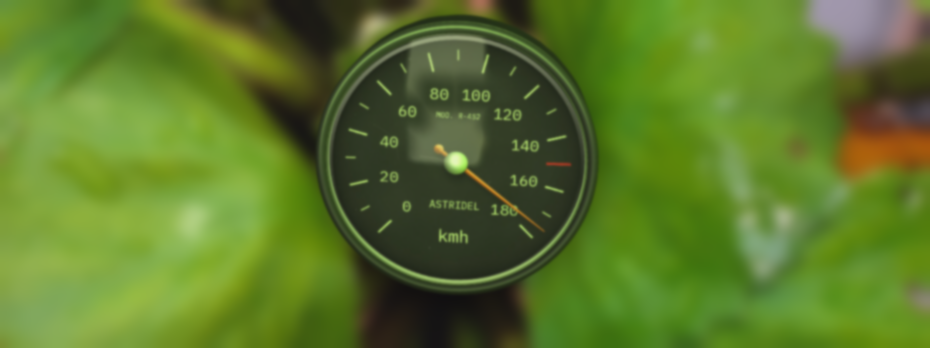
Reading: 175 km/h
